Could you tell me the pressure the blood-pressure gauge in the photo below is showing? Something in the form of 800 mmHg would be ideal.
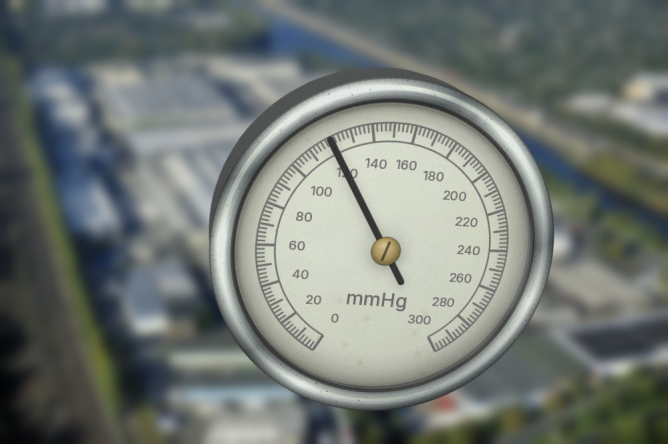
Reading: 120 mmHg
